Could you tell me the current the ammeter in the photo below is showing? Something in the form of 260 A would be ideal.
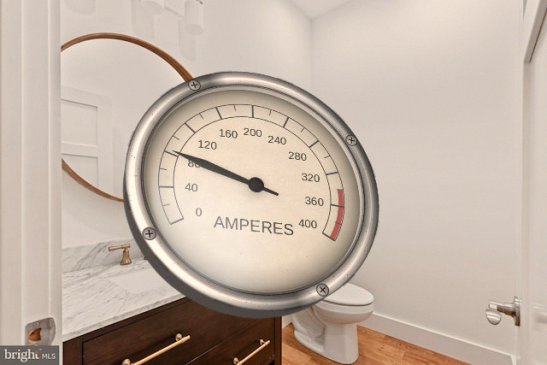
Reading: 80 A
